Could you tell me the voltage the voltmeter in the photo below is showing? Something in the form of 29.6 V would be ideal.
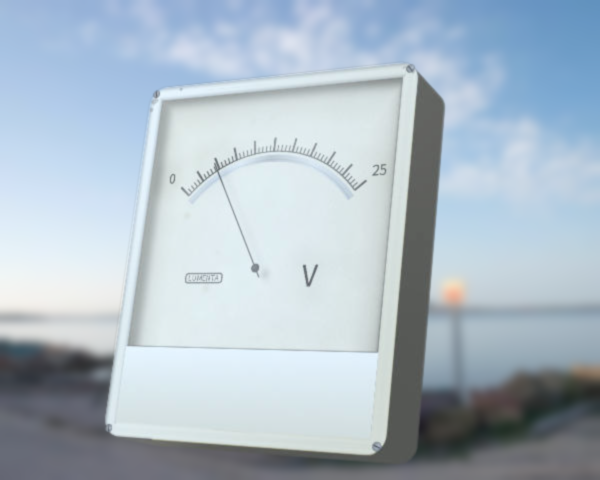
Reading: 5 V
